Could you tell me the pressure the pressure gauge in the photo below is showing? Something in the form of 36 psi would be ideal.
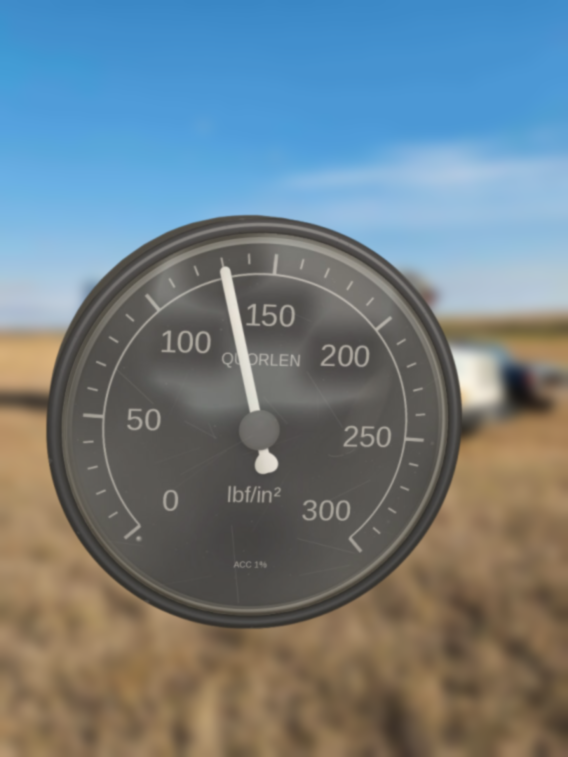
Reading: 130 psi
